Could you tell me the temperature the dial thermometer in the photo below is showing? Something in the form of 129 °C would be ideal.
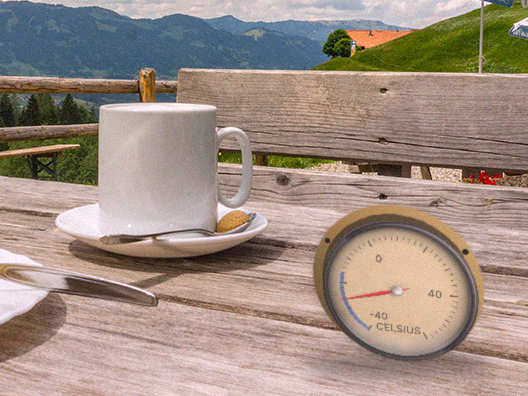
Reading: -26 °C
